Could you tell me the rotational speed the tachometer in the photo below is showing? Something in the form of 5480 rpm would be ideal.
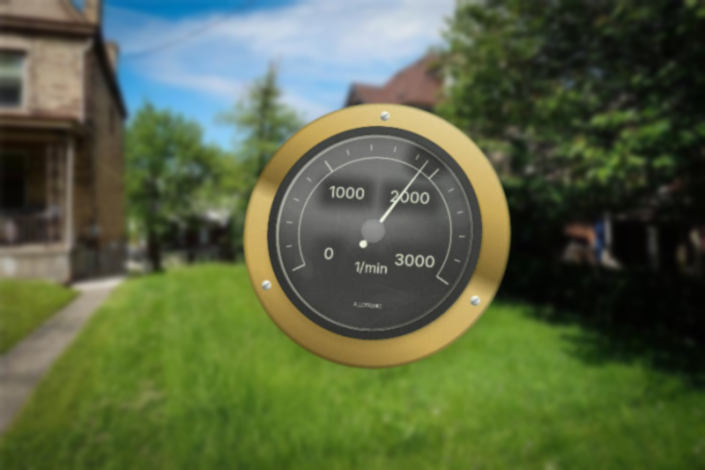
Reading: 1900 rpm
